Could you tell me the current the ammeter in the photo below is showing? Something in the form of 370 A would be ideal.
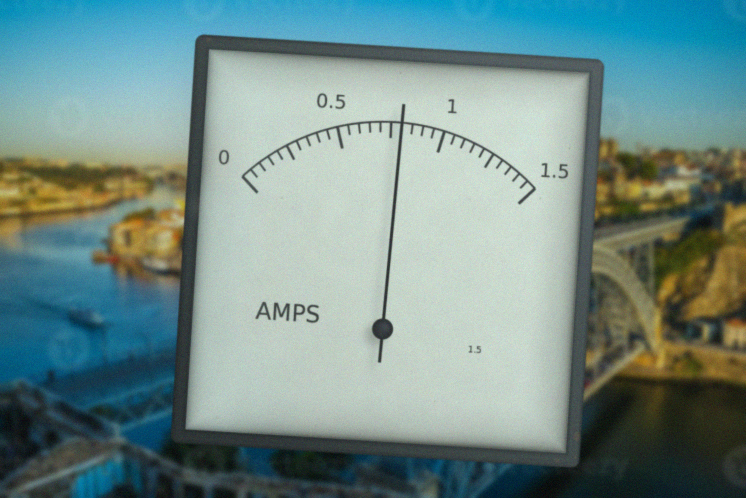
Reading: 0.8 A
